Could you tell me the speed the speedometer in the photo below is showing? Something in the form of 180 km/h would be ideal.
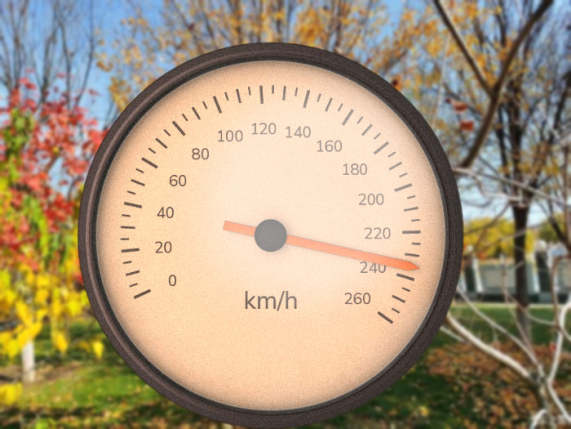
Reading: 235 km/h
